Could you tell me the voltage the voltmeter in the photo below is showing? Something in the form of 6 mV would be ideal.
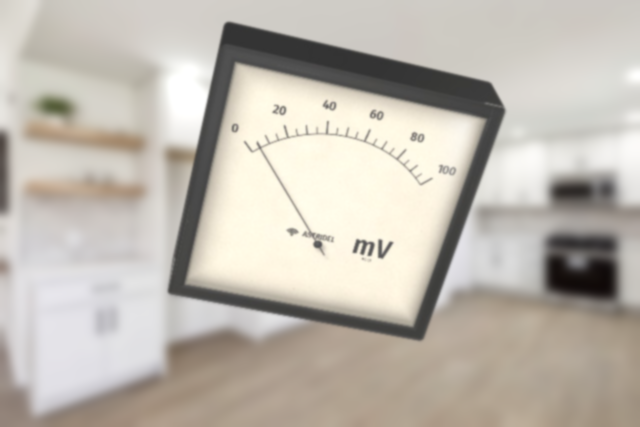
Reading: 5 mV
